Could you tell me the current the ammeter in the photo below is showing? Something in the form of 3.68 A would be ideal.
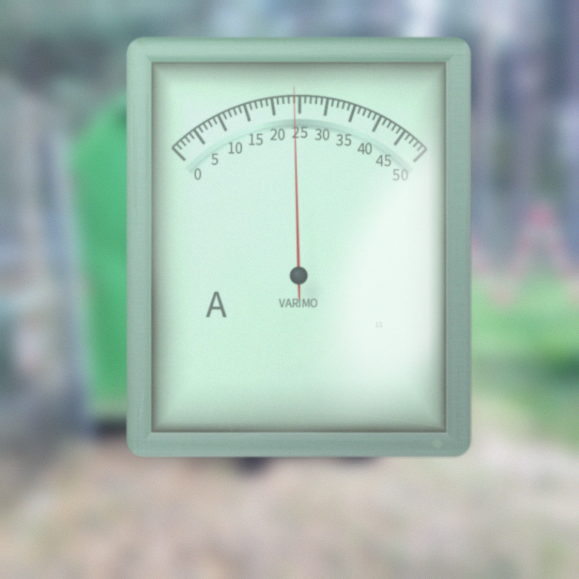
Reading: 24 A
